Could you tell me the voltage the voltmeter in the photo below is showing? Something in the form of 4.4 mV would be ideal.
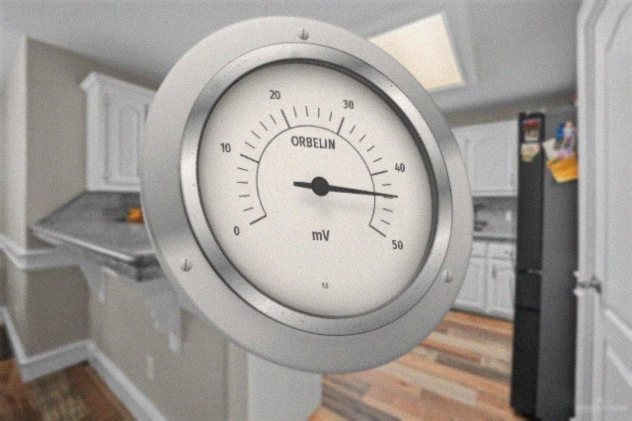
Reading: 44 mV
